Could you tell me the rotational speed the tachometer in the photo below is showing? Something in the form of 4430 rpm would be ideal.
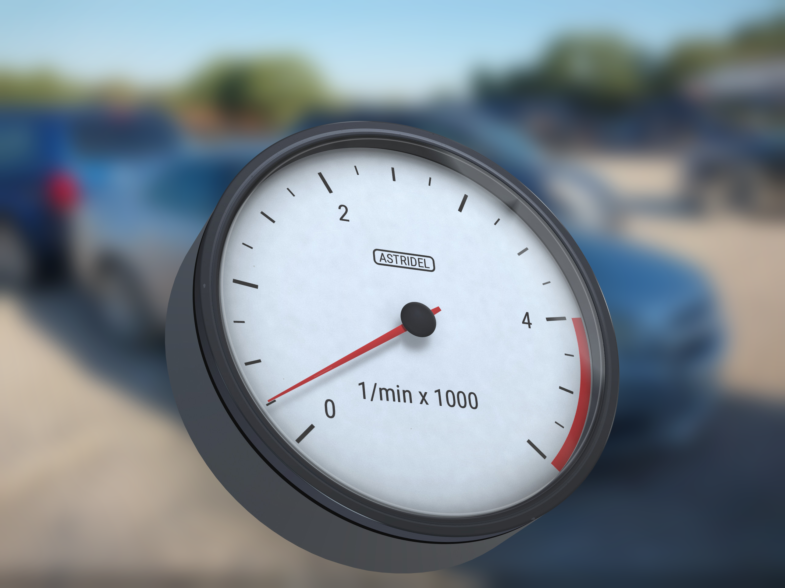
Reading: 250 rpm
